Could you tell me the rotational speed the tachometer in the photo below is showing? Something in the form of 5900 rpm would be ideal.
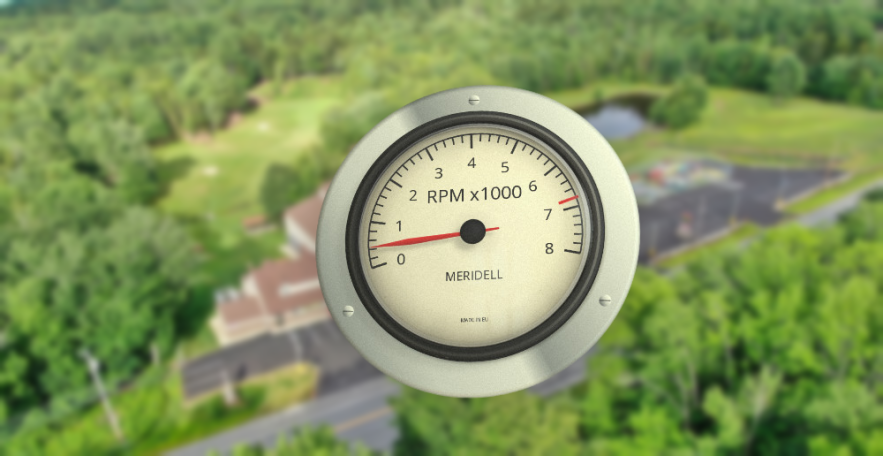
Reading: 400 rpm
